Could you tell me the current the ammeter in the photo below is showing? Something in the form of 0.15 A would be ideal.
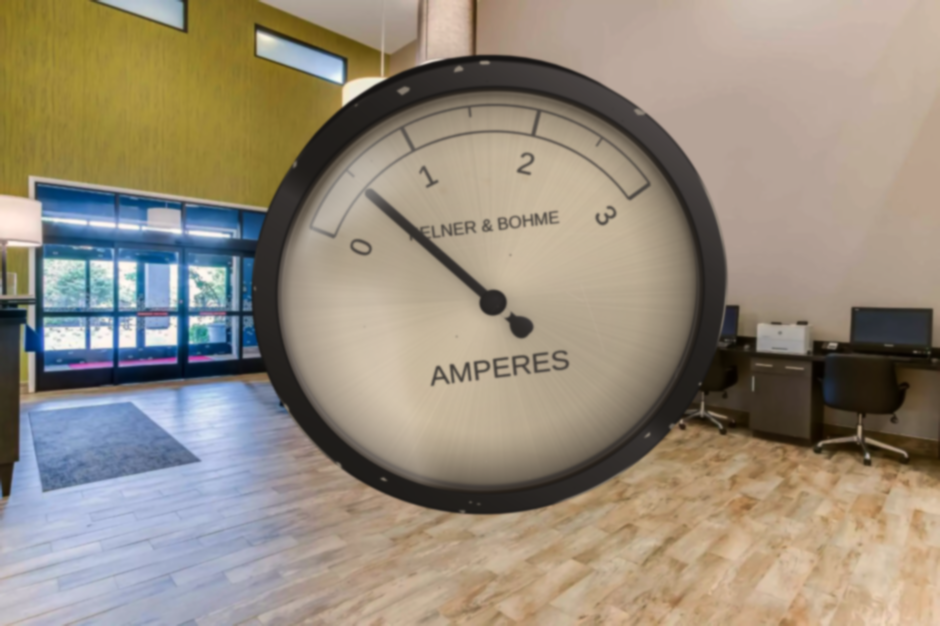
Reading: 0.5 A
